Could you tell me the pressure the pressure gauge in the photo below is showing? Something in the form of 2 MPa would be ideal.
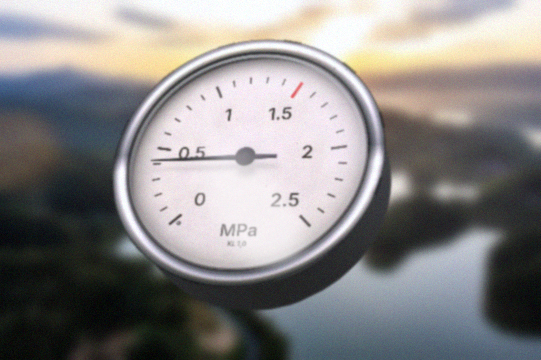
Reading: 0.4 MPa
